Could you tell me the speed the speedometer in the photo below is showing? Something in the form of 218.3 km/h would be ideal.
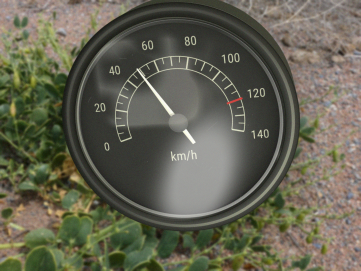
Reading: 50 km/h
